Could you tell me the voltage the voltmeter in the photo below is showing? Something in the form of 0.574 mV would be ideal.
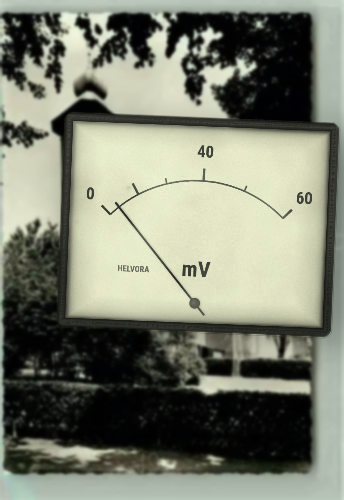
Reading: 10 mV
